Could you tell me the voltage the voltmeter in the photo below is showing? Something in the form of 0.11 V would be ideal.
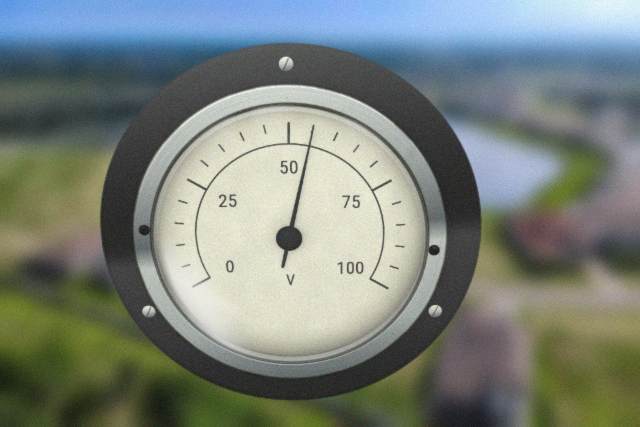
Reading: 55 V
